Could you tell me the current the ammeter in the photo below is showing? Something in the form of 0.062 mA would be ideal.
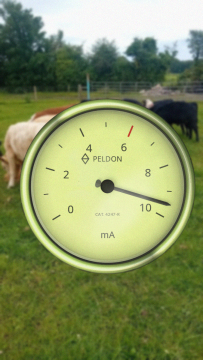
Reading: 9.5 mA
